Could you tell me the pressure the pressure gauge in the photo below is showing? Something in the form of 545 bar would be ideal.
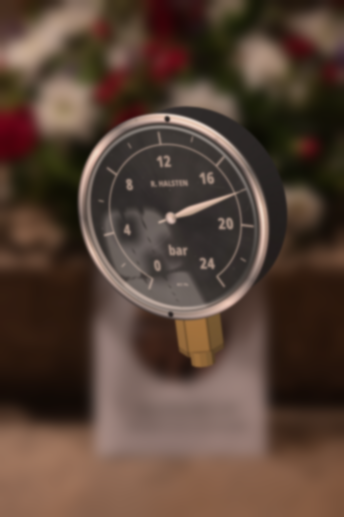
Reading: 18 bar
